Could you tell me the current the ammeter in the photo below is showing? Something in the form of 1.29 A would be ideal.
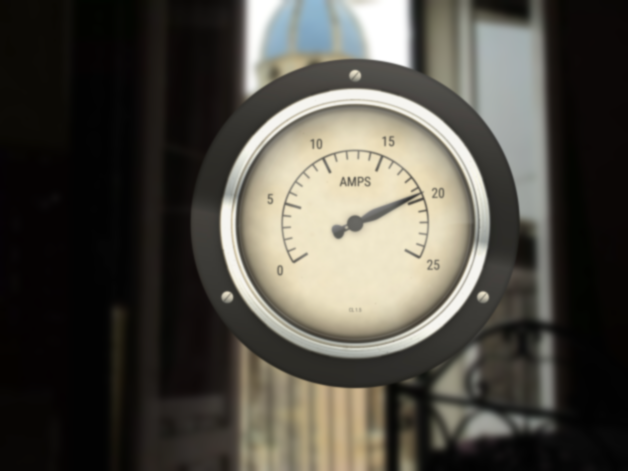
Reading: 19.5 A
